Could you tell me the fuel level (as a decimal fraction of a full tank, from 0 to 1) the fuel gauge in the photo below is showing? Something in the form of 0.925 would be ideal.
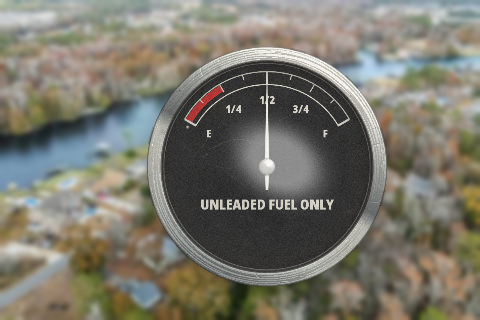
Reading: 0.5
